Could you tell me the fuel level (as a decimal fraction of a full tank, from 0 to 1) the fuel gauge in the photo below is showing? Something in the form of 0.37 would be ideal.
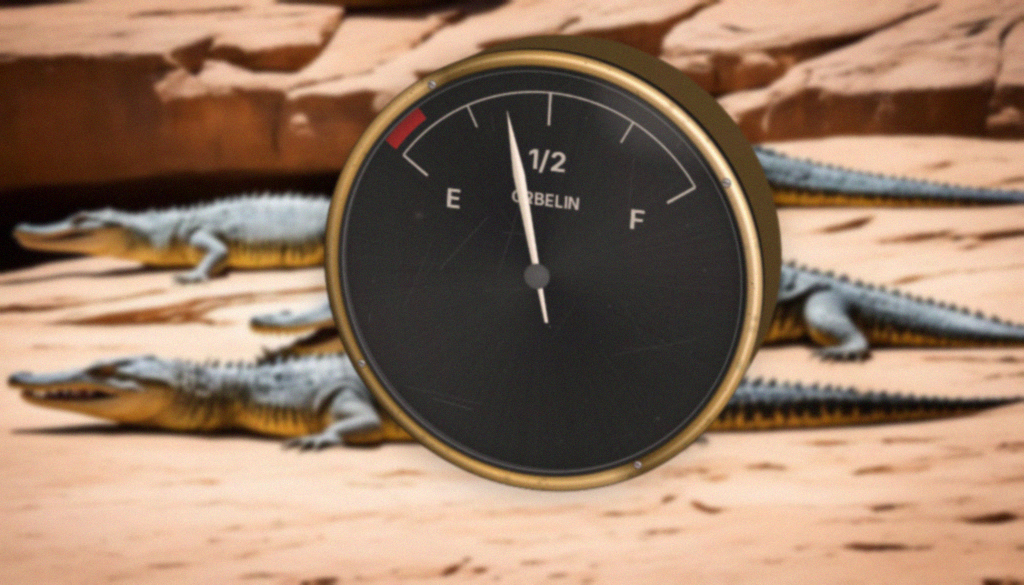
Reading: 0.375
